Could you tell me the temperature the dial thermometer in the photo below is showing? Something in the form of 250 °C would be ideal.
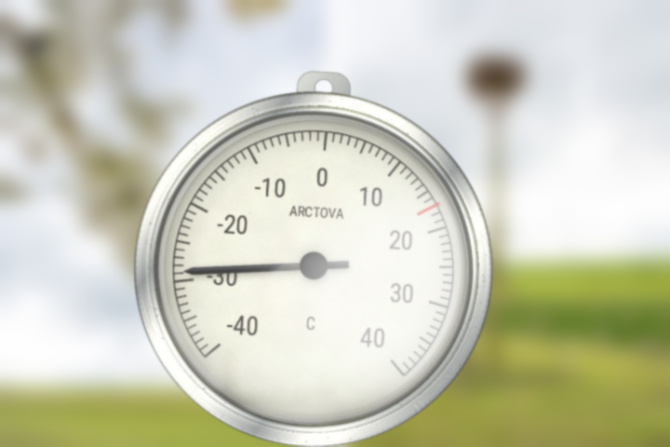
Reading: -29 °C
